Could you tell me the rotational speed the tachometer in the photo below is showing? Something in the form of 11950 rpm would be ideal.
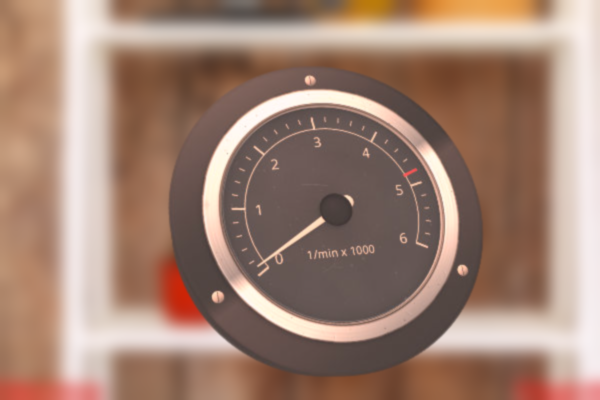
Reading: 100 rpm
